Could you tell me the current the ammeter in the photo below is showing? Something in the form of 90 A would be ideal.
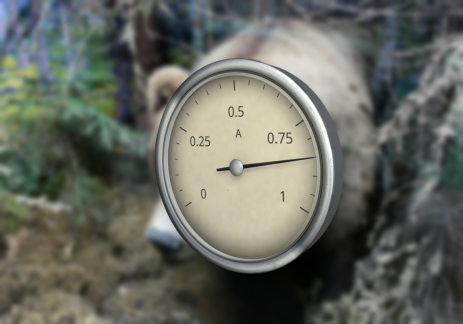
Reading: 0.85 A
